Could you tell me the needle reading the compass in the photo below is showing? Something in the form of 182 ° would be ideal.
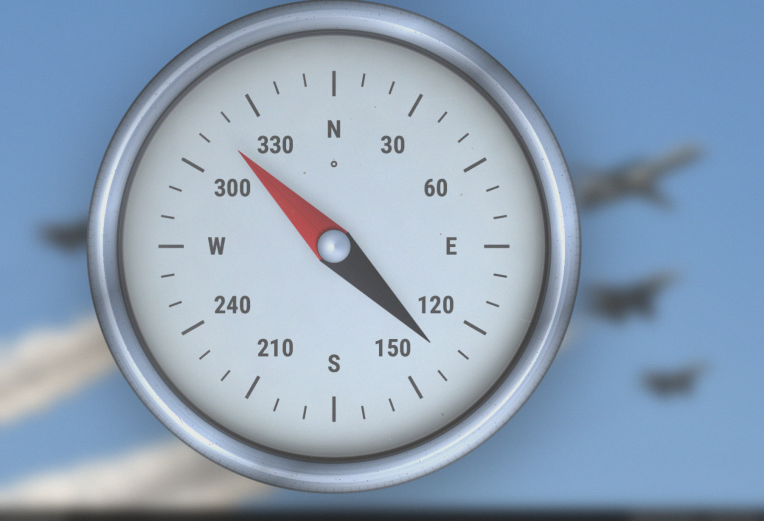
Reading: 315 °
